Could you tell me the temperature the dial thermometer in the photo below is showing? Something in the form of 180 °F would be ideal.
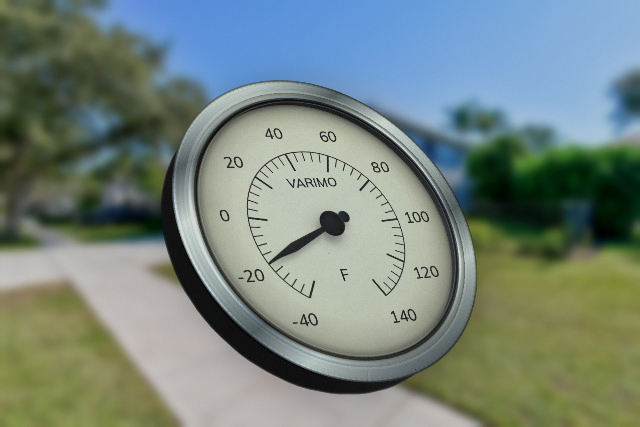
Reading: -20 °F
